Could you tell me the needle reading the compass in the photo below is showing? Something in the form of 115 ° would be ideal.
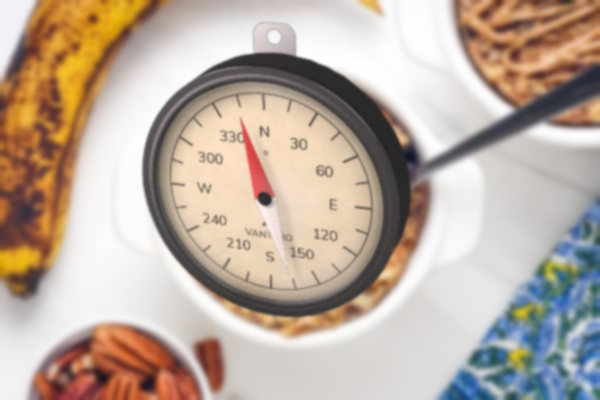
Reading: 345 °
